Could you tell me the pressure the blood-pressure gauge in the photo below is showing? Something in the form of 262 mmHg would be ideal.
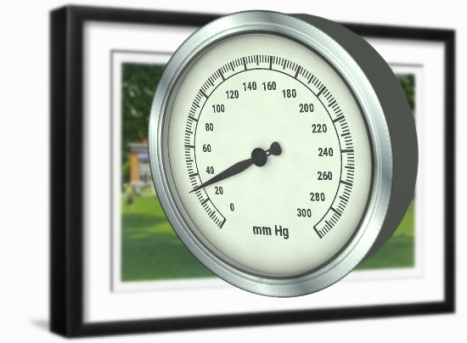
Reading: 30 mmHg
